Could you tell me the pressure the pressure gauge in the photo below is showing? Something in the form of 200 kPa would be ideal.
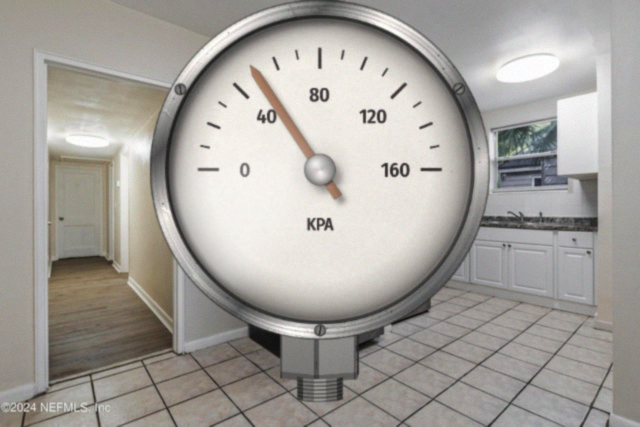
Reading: 50 kPa
